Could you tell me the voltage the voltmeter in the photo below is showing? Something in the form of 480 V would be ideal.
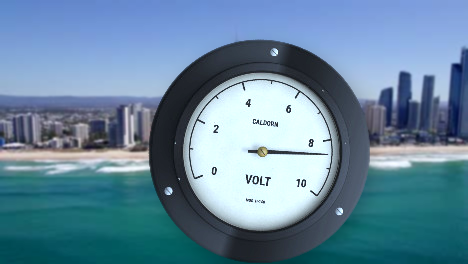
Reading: 8.5 V
